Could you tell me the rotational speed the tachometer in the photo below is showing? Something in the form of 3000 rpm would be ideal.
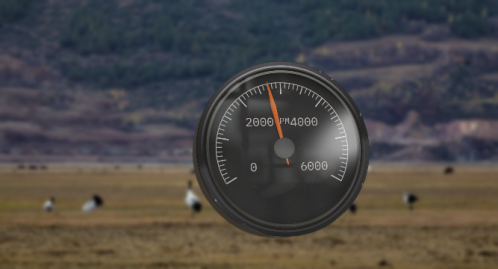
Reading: 2700 rpm
